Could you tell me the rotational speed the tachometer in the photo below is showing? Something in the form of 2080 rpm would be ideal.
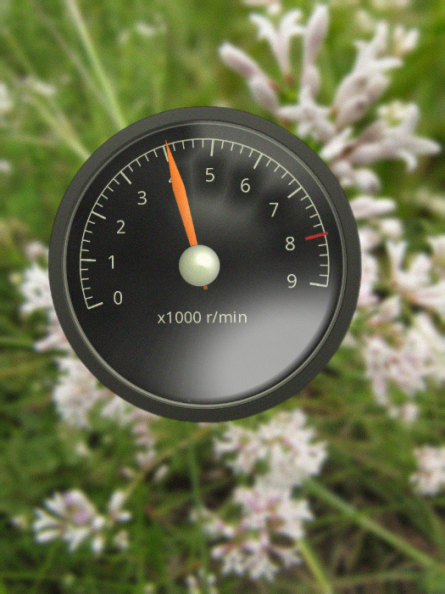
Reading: 4100 rpm
